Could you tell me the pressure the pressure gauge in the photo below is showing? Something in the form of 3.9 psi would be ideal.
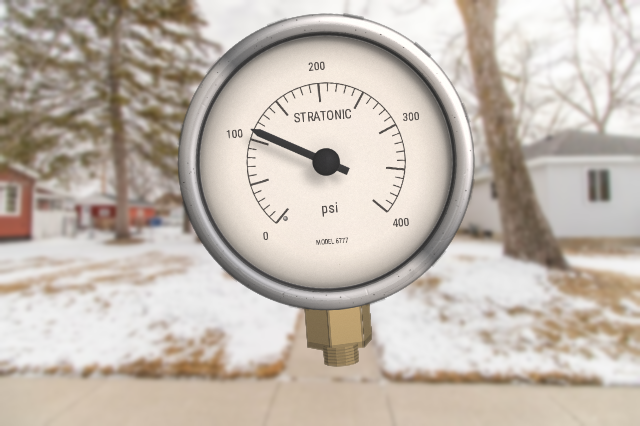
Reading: 110 psi
